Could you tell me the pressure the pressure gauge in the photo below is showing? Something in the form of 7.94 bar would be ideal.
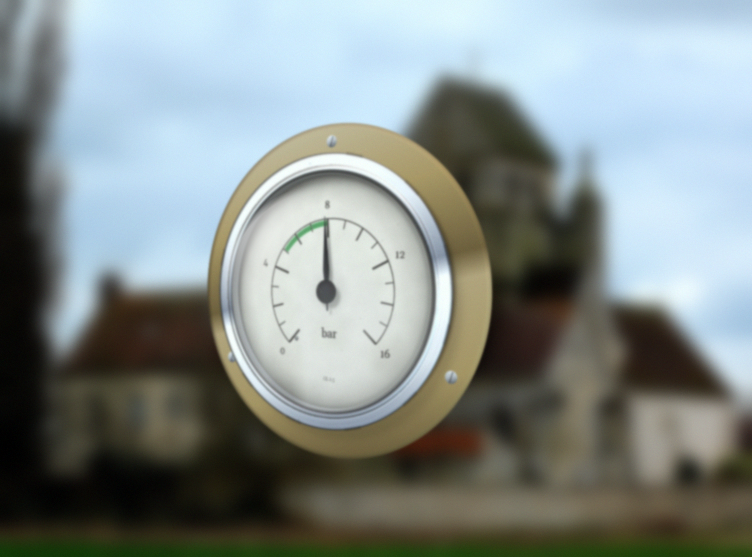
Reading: 8 bar
